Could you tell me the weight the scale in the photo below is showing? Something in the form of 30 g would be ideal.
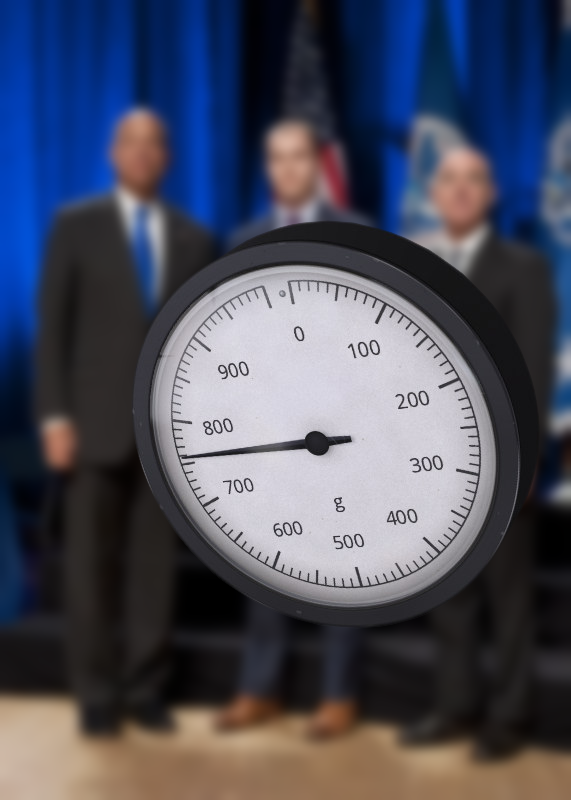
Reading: 760 g
